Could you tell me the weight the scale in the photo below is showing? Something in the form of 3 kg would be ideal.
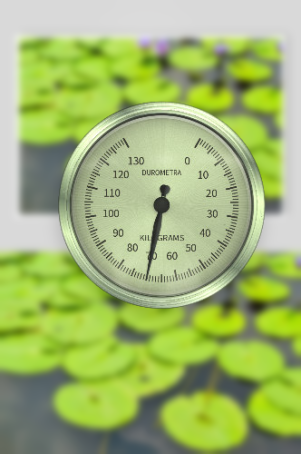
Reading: 70 kg
